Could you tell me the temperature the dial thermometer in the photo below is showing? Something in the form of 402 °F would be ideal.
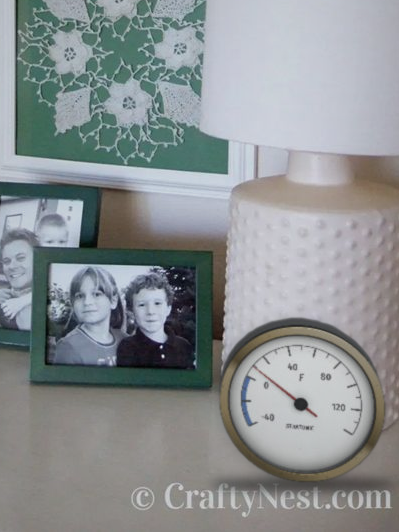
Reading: 10 °F
